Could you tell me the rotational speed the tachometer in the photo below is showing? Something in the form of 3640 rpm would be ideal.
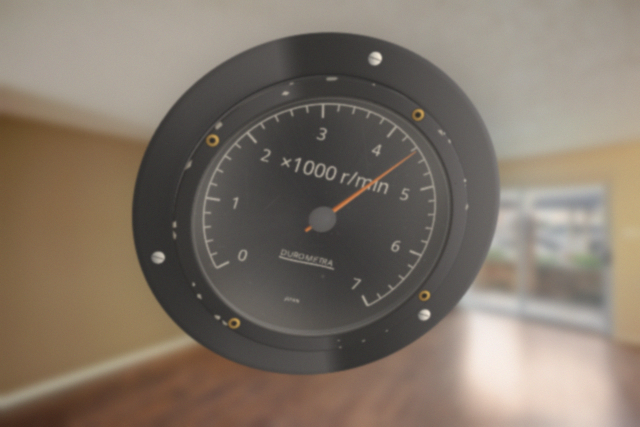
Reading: 4400 rpm
